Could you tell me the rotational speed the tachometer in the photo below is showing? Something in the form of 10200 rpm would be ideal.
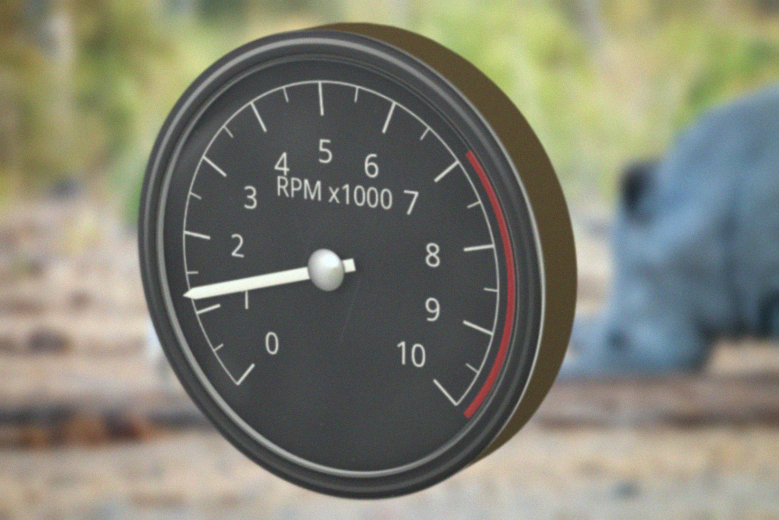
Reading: 1250 rpm
